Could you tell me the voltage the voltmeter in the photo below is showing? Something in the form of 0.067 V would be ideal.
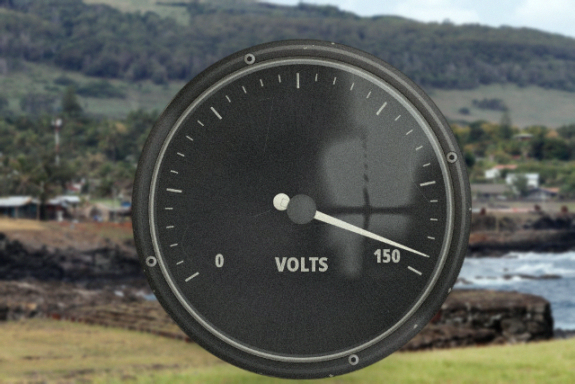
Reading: 145 V
